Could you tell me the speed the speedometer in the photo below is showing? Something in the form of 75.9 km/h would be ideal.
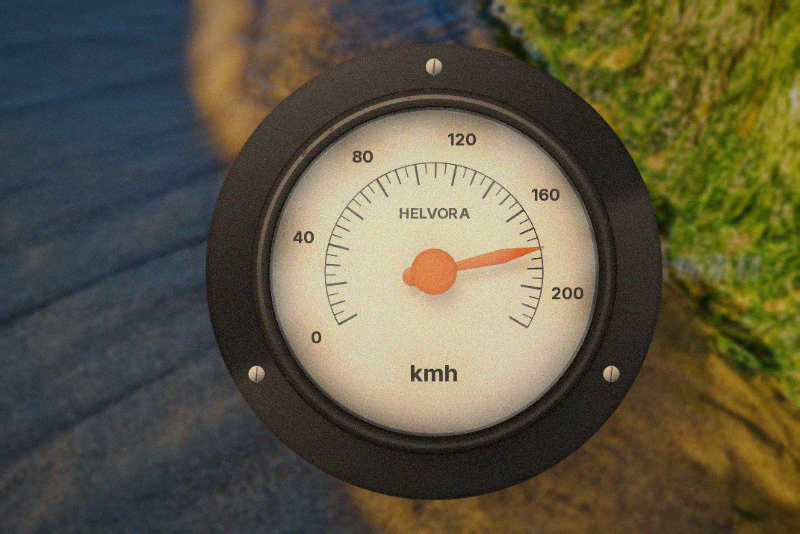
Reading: 180 km/h
